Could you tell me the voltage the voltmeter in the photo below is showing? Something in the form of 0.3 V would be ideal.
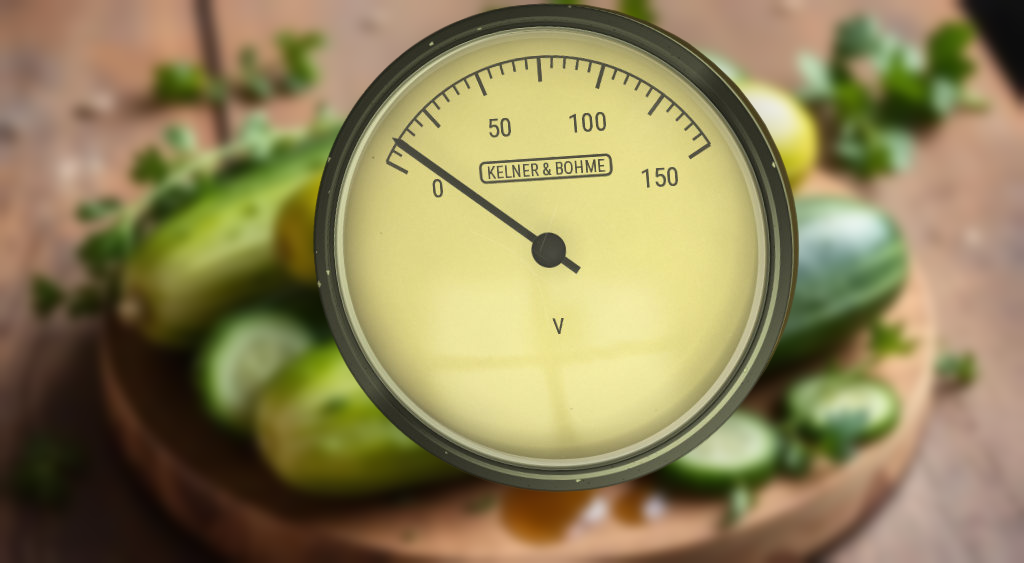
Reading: 10 V
